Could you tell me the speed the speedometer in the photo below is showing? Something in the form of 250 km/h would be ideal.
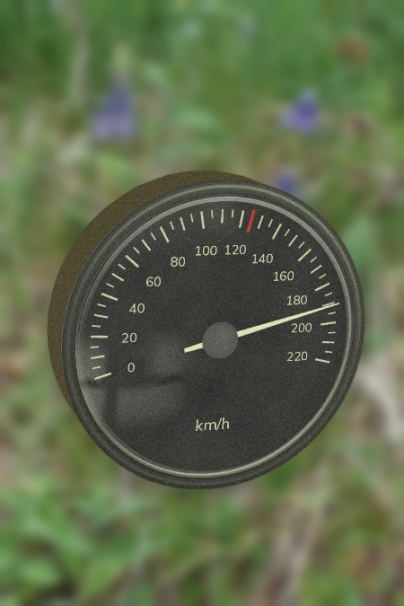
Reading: 190 km/h
